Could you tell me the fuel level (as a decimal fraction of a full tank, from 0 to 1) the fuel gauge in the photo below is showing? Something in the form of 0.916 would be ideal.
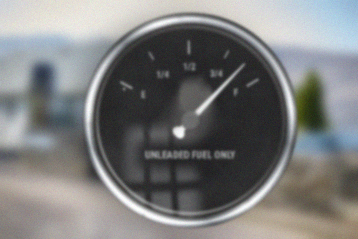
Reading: 0.875
